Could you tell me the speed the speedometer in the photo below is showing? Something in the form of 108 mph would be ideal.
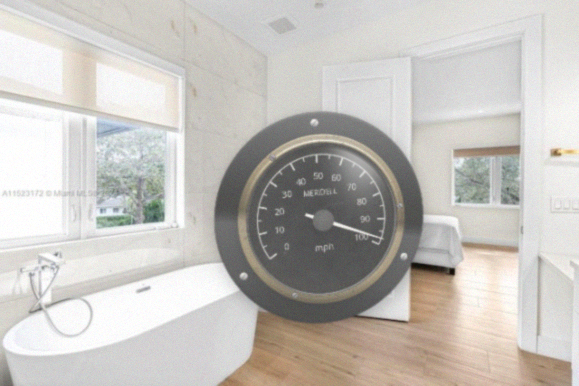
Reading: 97.5 mph
